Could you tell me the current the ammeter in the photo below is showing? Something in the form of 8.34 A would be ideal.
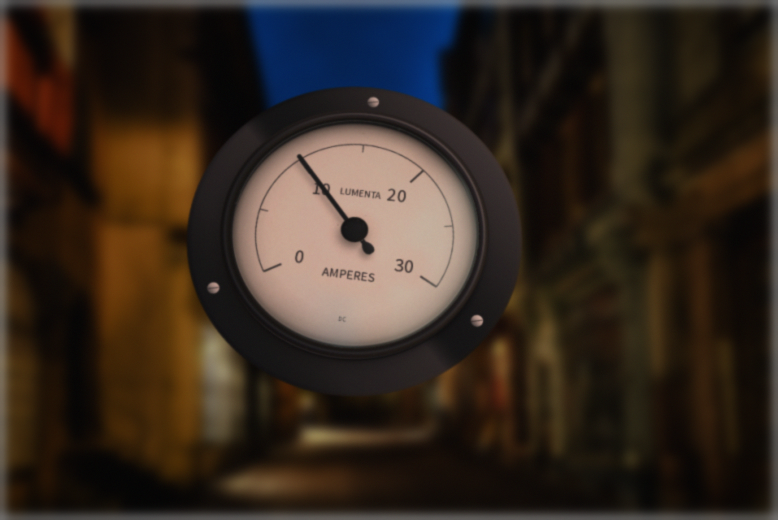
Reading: 10 A
